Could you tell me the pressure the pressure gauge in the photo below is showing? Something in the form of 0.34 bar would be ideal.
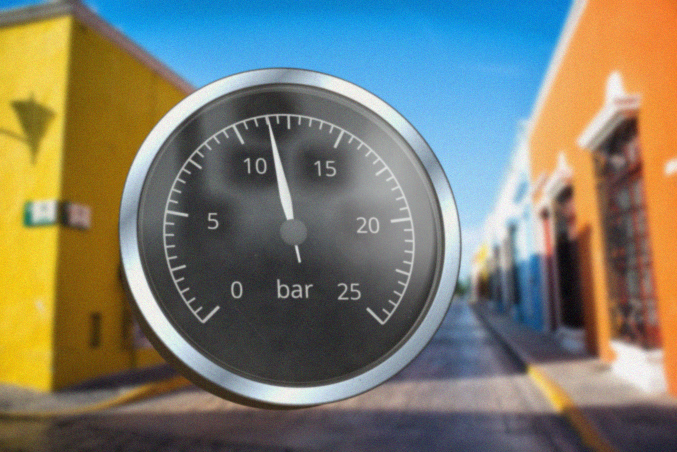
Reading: 11.5 bar
